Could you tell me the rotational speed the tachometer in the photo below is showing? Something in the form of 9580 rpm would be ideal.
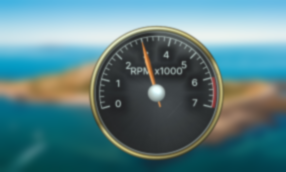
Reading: 3000 rpm
